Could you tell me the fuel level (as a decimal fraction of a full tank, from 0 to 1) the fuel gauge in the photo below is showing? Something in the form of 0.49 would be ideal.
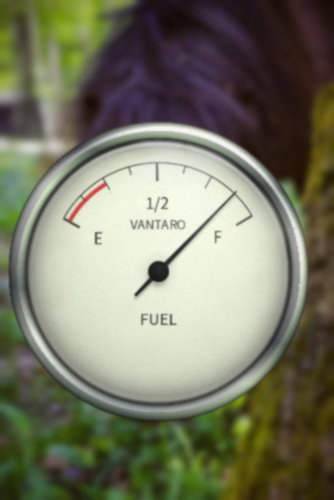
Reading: 0.875
